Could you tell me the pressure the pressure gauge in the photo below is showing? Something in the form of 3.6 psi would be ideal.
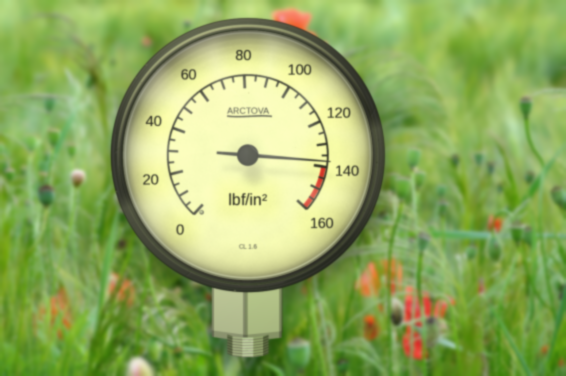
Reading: 137.5 psi
